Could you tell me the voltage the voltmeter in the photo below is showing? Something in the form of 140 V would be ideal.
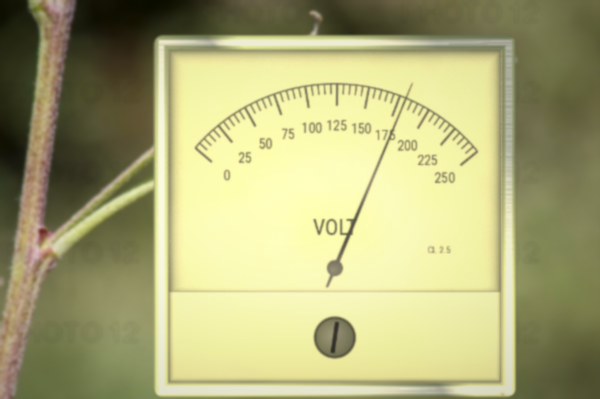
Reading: 180 V
